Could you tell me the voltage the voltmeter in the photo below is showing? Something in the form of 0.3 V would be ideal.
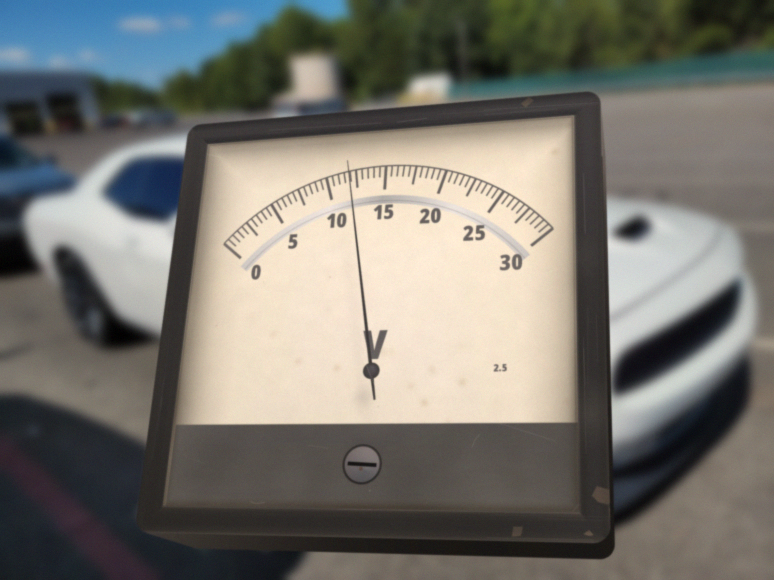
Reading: 12 V
